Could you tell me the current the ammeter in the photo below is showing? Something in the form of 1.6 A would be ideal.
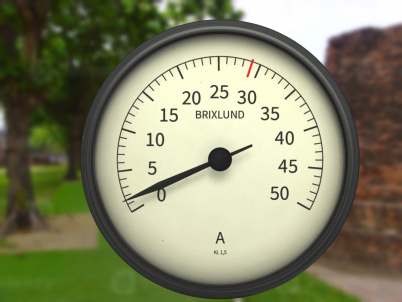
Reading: 1.5 A
